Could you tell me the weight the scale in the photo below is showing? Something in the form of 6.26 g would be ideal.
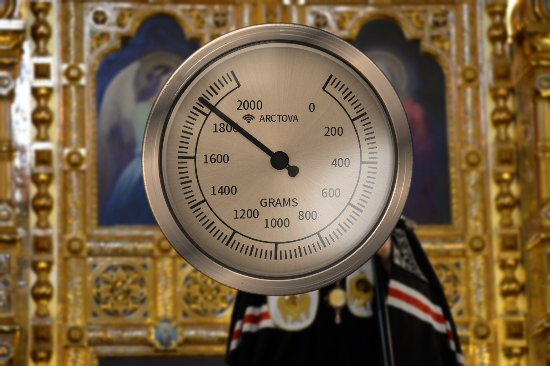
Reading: 1840 g
